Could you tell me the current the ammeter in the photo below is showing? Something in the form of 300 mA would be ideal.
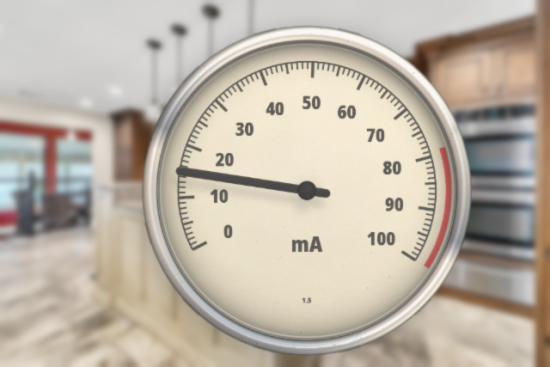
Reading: 15 mA
